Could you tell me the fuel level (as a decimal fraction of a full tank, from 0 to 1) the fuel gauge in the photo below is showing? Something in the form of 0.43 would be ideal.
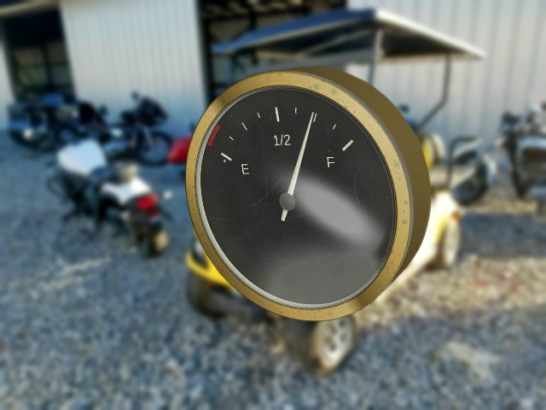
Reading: 0.75
